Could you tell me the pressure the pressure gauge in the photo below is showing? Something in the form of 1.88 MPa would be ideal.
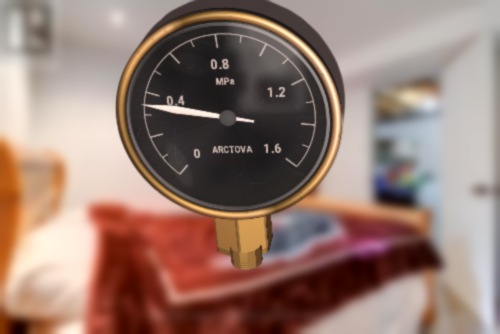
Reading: 0.35 MPa
